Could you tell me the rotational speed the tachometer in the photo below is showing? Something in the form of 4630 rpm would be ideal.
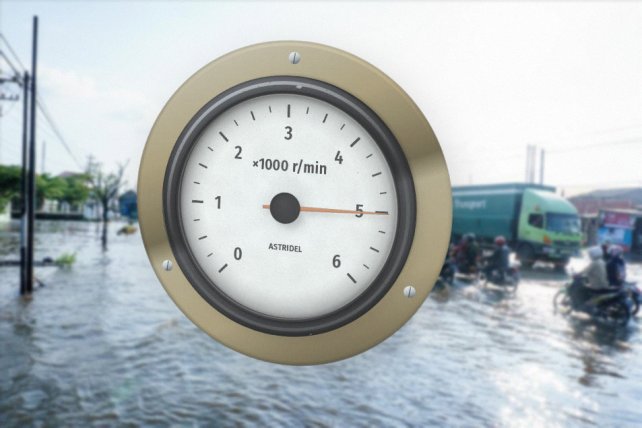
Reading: 5000 rpm
